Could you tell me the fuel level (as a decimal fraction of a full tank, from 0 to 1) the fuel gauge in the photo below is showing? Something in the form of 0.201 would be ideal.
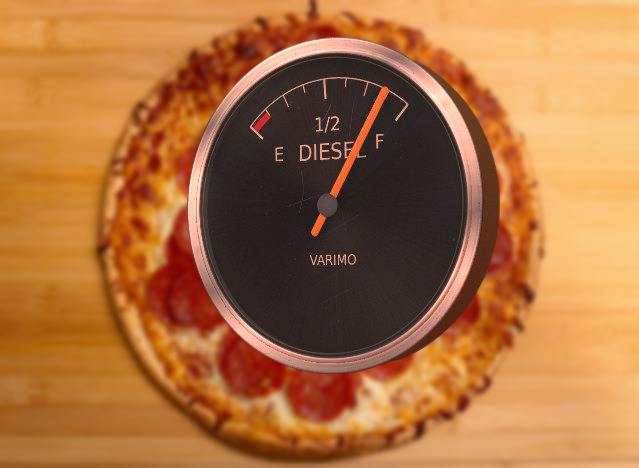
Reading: 0.875
